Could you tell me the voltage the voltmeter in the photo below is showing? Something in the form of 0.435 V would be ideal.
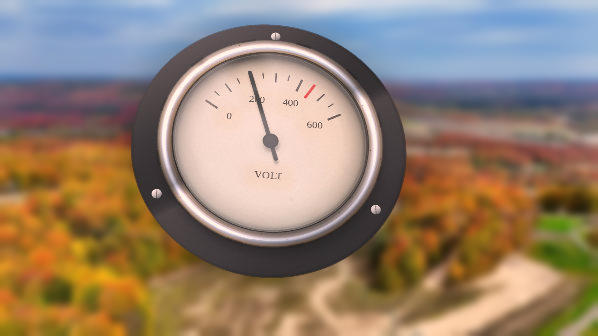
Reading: 200 V
